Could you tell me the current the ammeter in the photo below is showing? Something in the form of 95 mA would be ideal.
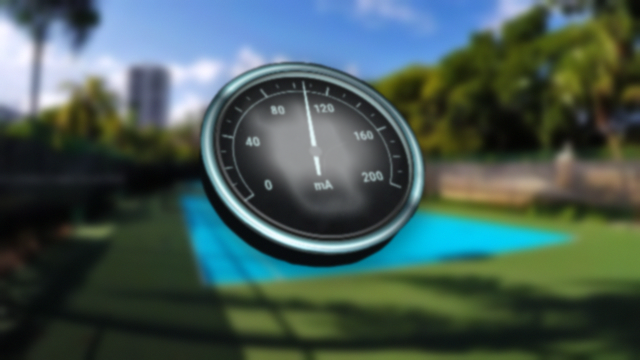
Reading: 105 mA
